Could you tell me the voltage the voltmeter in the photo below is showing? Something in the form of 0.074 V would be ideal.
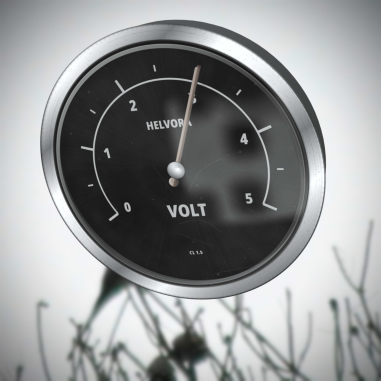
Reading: 3 V
